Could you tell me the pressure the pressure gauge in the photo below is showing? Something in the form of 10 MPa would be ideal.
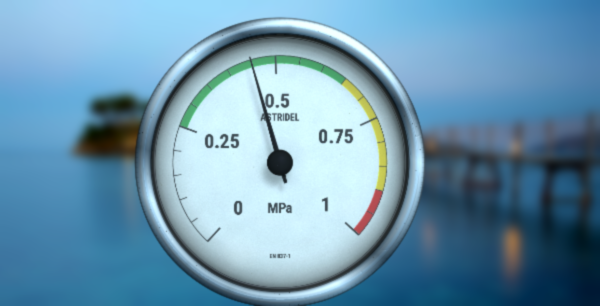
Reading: 0.45 MPa
